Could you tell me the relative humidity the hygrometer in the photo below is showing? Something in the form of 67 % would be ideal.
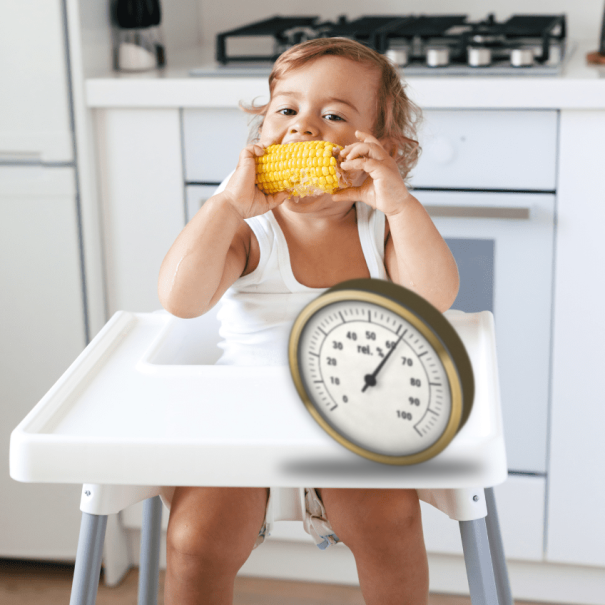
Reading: 62 %
